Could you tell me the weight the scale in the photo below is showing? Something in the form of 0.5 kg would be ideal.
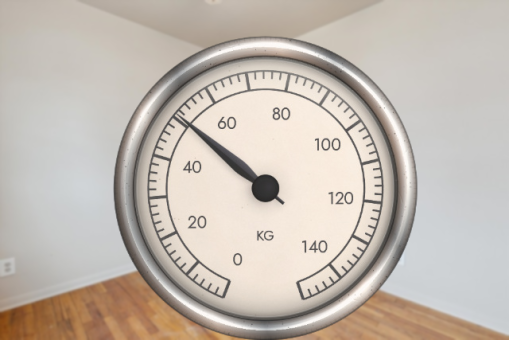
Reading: 51 kg
